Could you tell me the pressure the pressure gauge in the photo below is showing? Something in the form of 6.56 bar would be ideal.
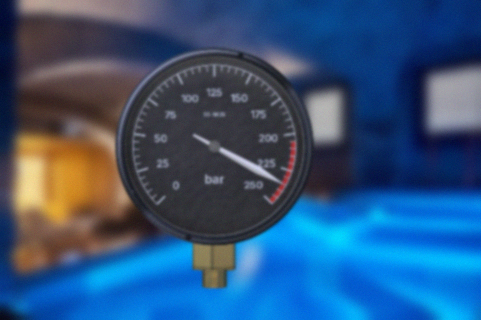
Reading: 235 bar
